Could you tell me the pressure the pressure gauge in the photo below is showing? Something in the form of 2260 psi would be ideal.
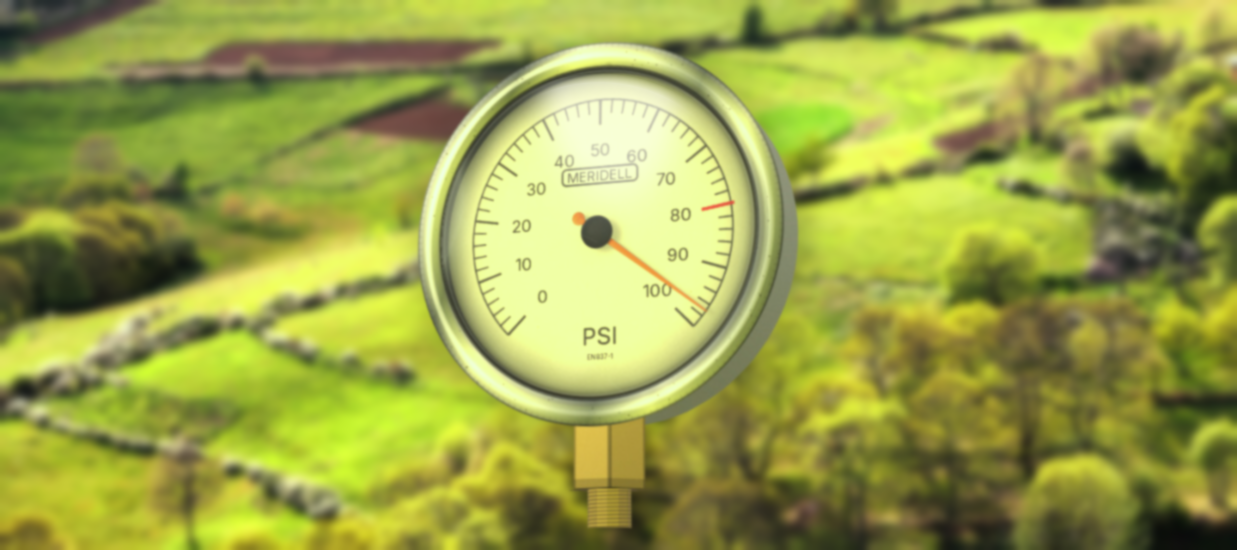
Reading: 97 psi
